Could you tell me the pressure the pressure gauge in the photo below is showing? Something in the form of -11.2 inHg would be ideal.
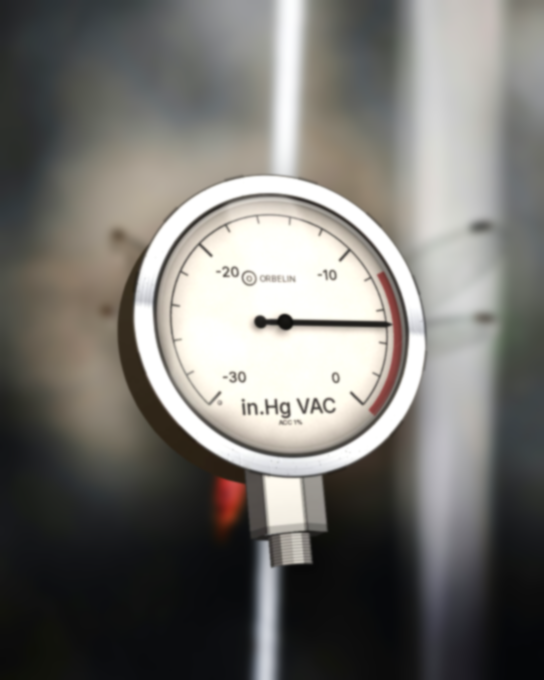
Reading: -5 inHg
